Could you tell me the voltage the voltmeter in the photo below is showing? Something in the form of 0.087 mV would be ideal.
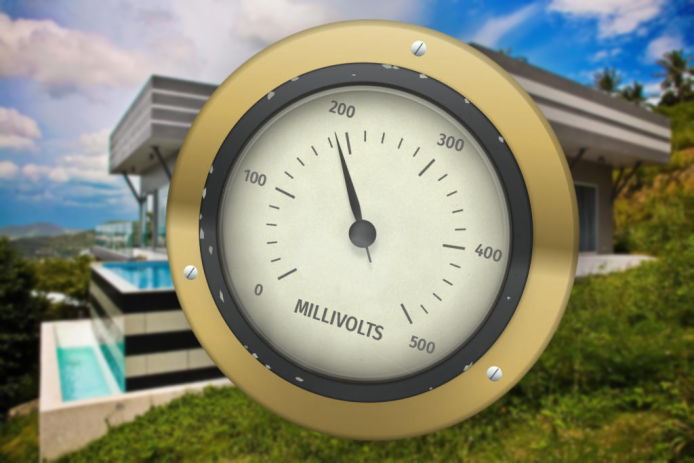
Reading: 190 mV
